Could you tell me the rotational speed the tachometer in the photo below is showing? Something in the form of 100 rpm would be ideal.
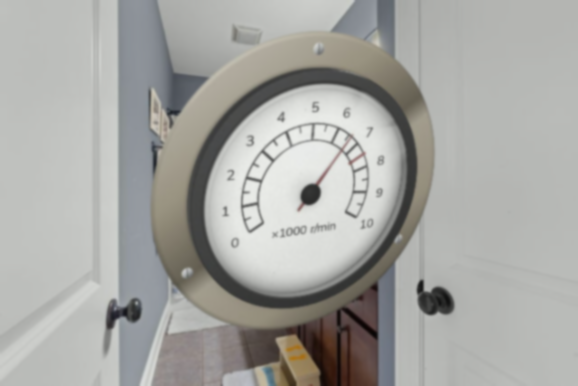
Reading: 6500 rpm
